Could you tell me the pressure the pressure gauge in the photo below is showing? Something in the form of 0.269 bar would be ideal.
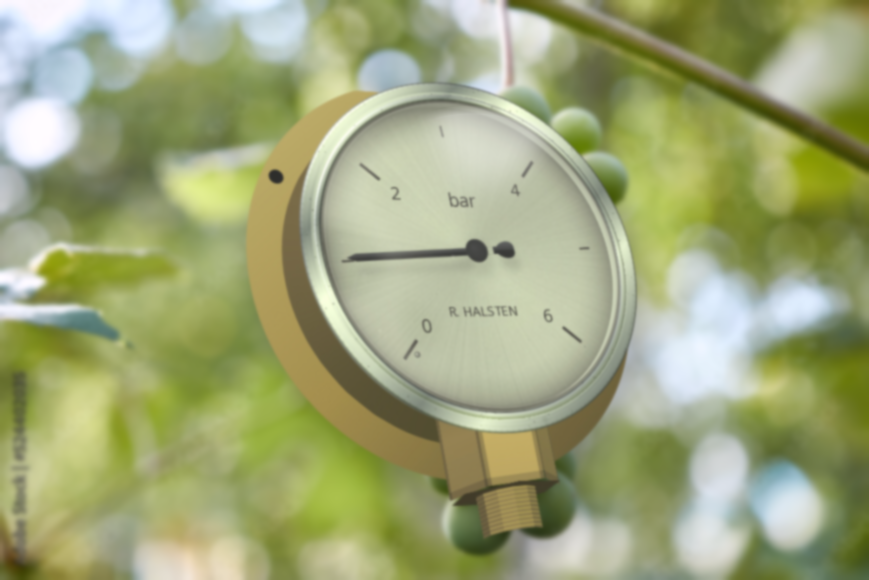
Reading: 1 bar
